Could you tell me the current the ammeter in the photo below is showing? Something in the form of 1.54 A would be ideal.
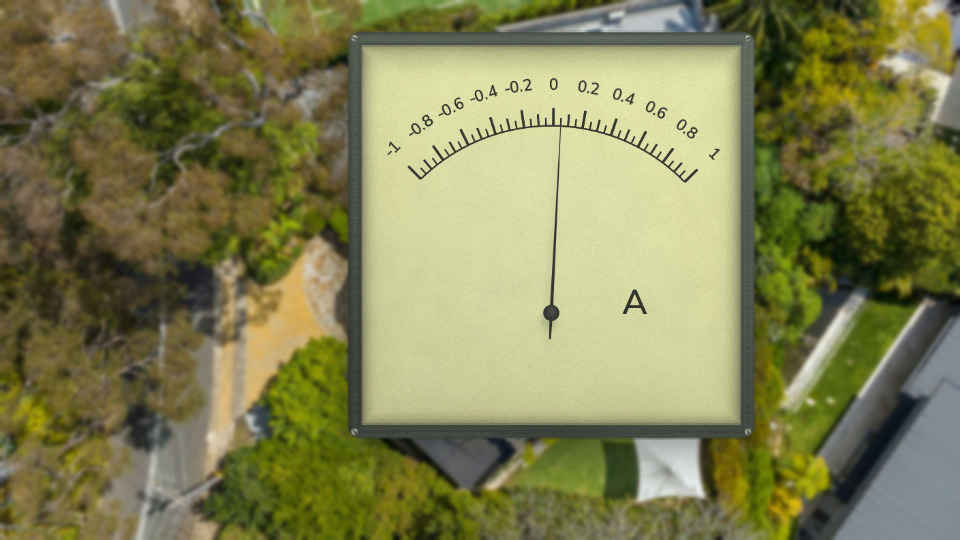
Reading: 0.05 A
